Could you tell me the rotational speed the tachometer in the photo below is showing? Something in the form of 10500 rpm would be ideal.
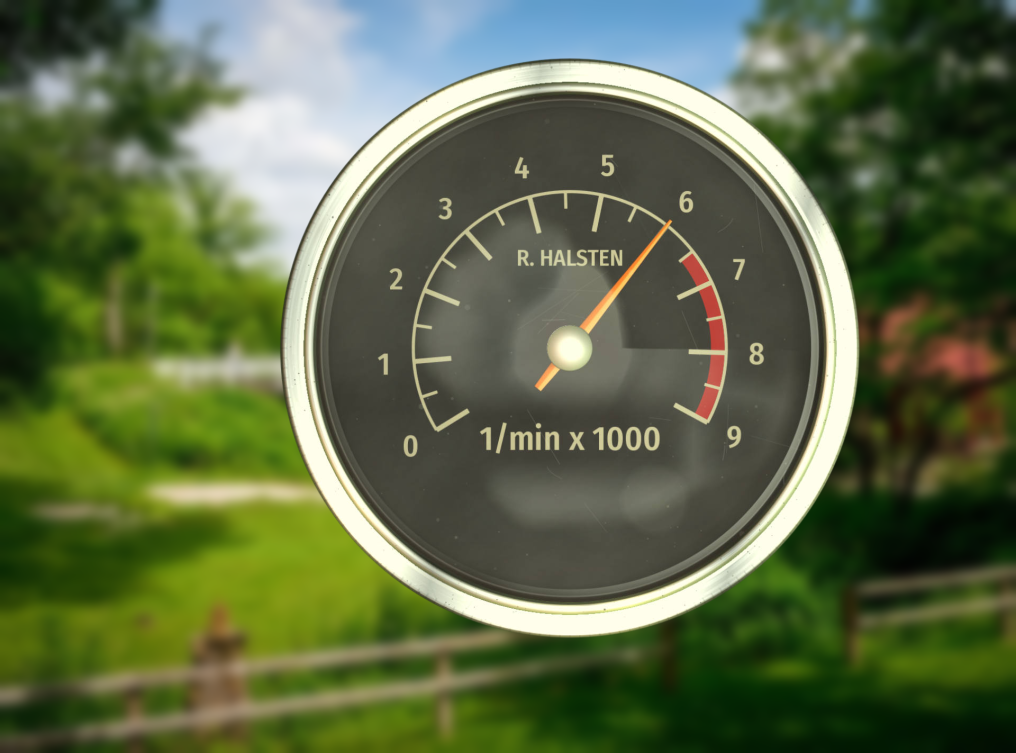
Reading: 6000 rpm
